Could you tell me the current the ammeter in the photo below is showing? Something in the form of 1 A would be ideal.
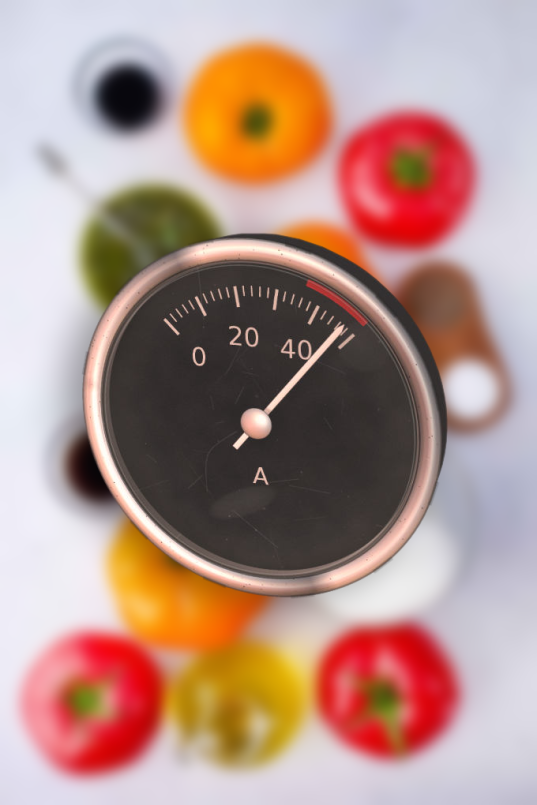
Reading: 47 A
